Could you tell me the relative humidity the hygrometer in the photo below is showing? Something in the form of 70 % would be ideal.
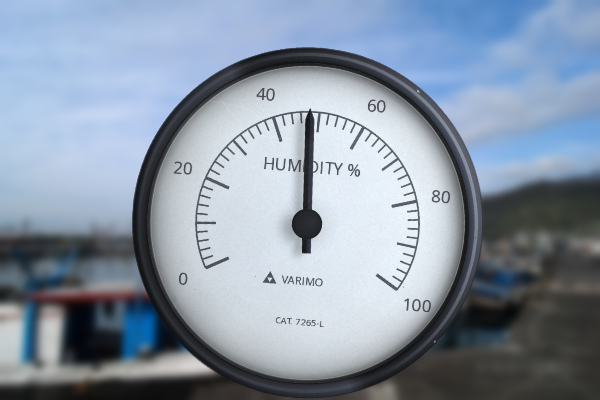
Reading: 48 %
